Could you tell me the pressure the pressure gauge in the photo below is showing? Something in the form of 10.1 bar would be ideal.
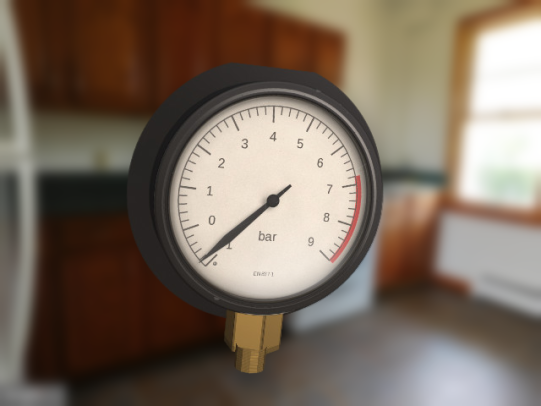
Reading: -0.8 bar
